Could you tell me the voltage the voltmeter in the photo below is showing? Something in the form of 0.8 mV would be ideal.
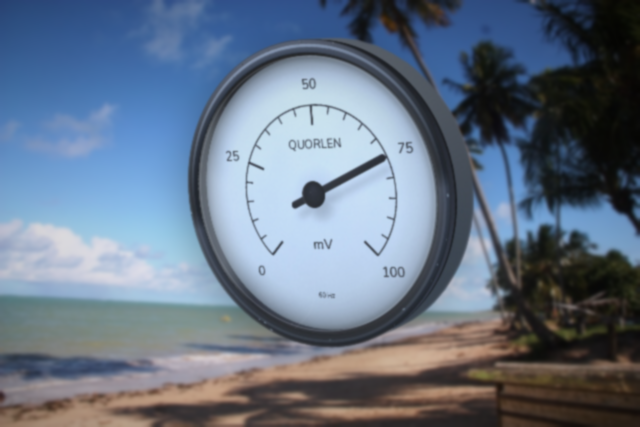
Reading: 75 mV
